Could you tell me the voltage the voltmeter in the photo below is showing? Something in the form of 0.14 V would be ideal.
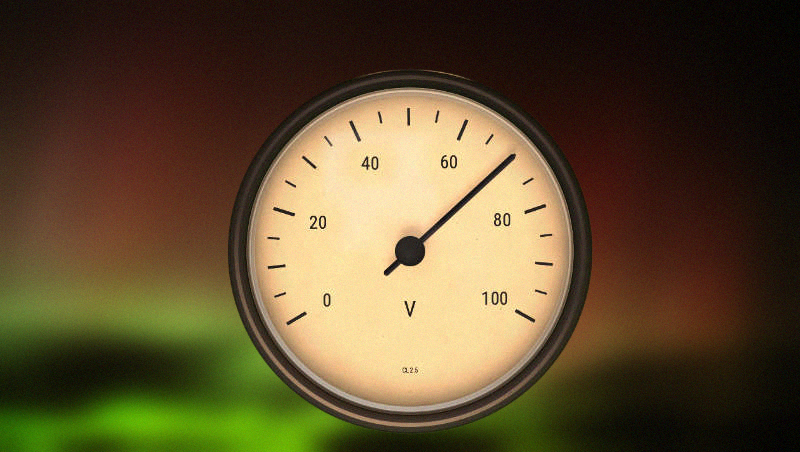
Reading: 70 V
